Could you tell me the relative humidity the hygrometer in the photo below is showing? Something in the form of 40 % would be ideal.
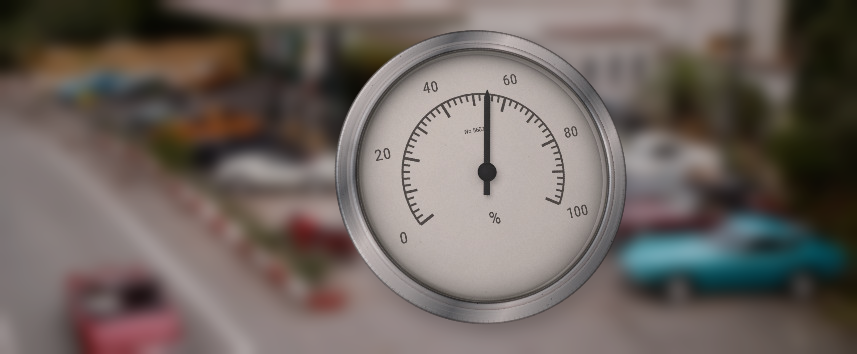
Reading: 54 %
